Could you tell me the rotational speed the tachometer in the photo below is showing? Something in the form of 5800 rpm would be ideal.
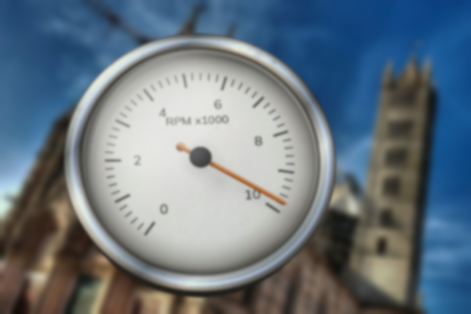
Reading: 9800 rpm
